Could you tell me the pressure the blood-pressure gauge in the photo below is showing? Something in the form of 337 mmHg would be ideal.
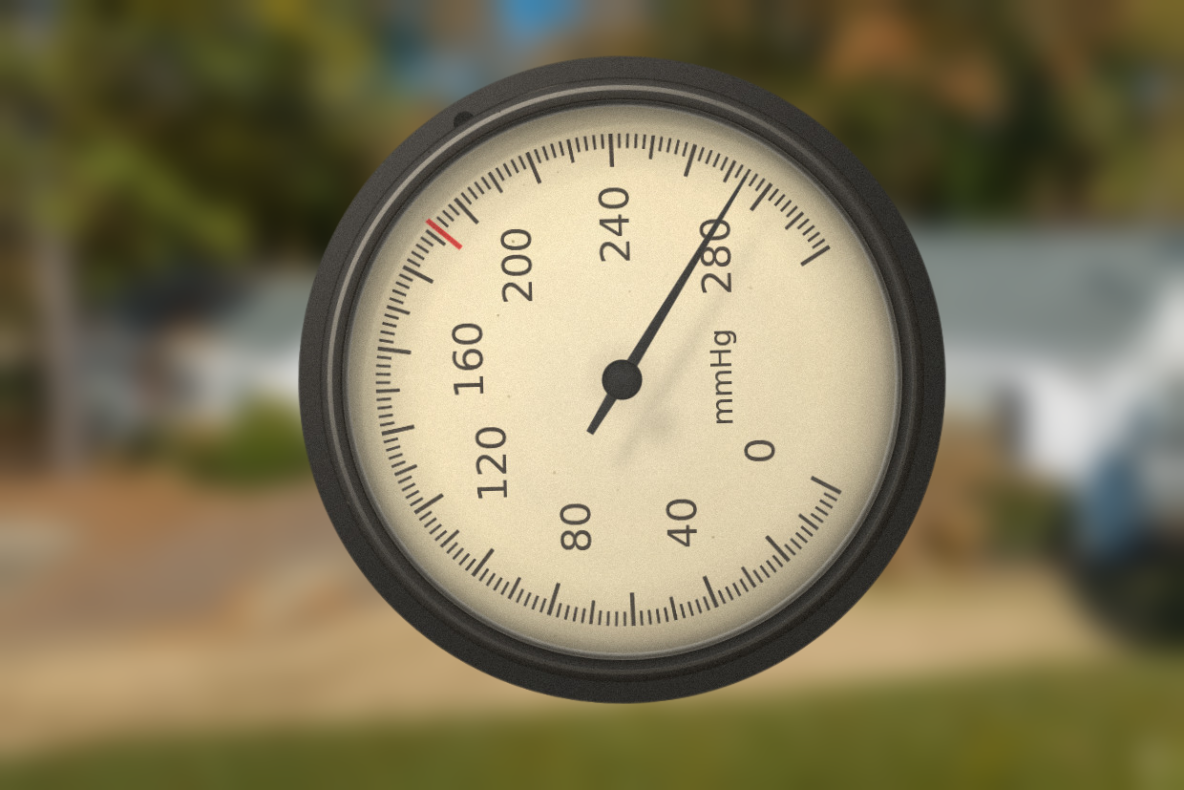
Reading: 274 mmHg
